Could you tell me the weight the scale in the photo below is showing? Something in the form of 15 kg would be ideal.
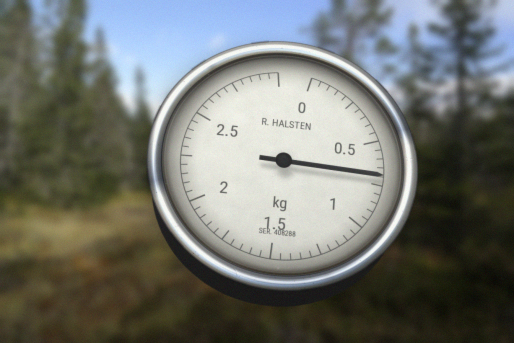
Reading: 0.7 kg
